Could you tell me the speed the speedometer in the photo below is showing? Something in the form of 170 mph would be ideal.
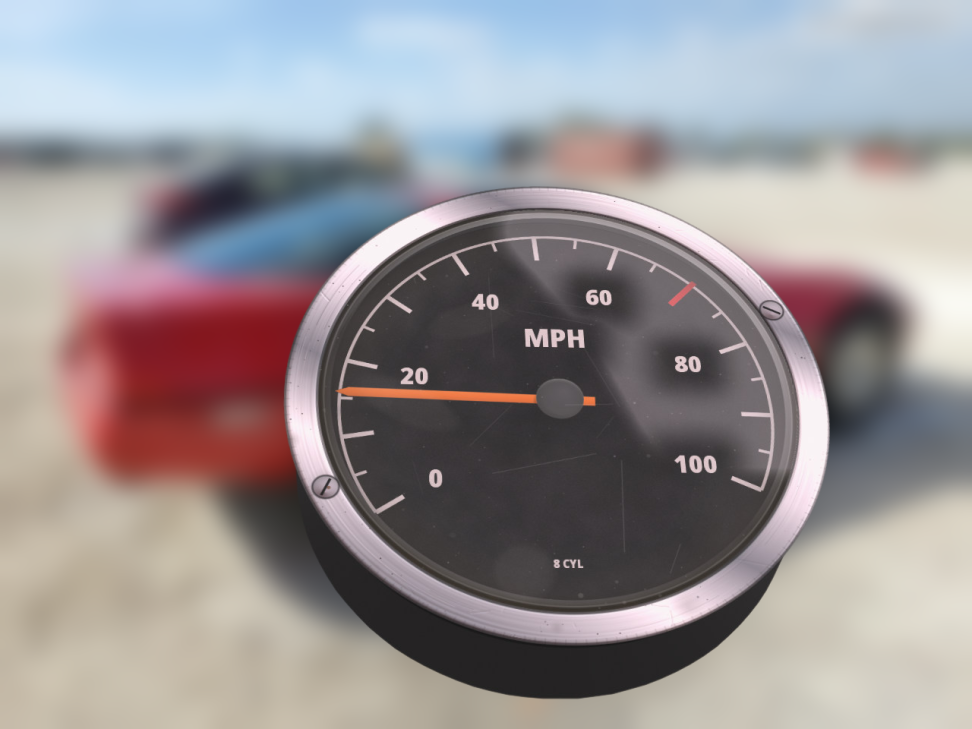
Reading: 15 mph
